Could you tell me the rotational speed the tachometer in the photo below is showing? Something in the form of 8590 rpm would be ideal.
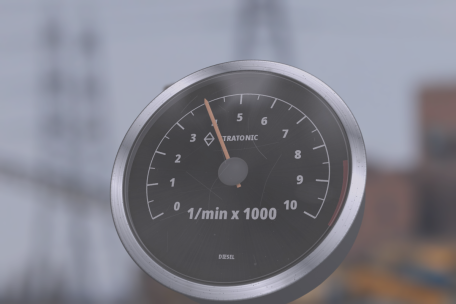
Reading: 4000 rpm
